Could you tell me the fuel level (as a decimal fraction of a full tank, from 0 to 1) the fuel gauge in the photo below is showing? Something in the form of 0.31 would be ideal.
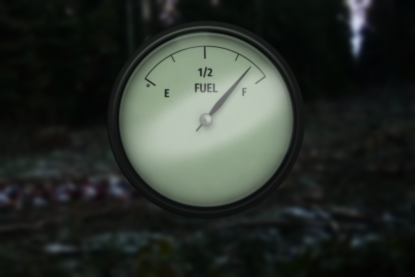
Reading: 0.875
